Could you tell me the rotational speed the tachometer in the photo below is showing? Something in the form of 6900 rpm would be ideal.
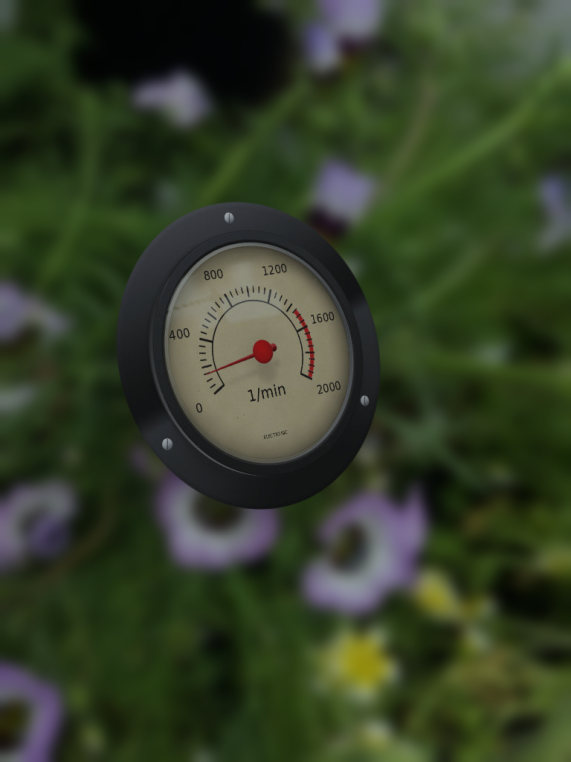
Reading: 150 rpm
